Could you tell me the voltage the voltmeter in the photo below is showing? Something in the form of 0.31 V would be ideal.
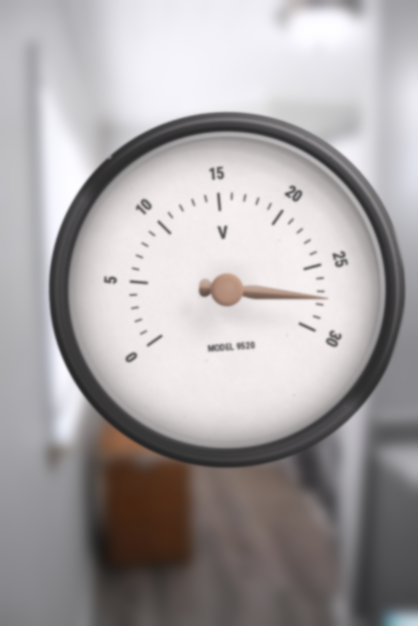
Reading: 27.5 V
